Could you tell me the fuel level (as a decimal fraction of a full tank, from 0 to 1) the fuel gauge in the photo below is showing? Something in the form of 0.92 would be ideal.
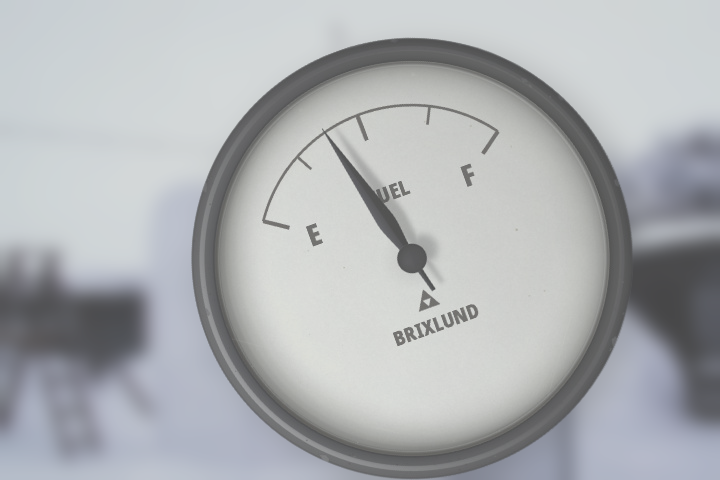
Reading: 0.375
